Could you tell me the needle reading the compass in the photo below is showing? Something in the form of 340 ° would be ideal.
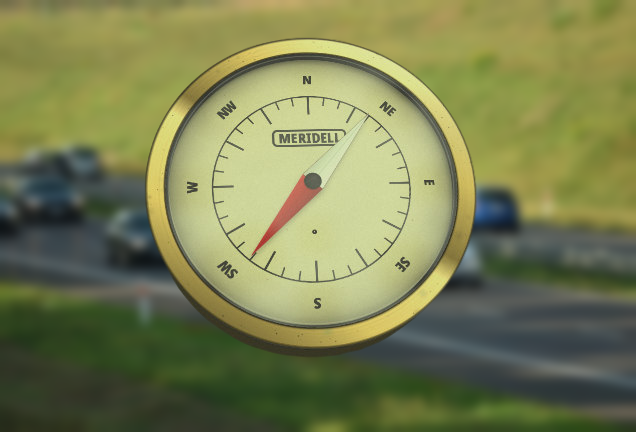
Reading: 220 °
